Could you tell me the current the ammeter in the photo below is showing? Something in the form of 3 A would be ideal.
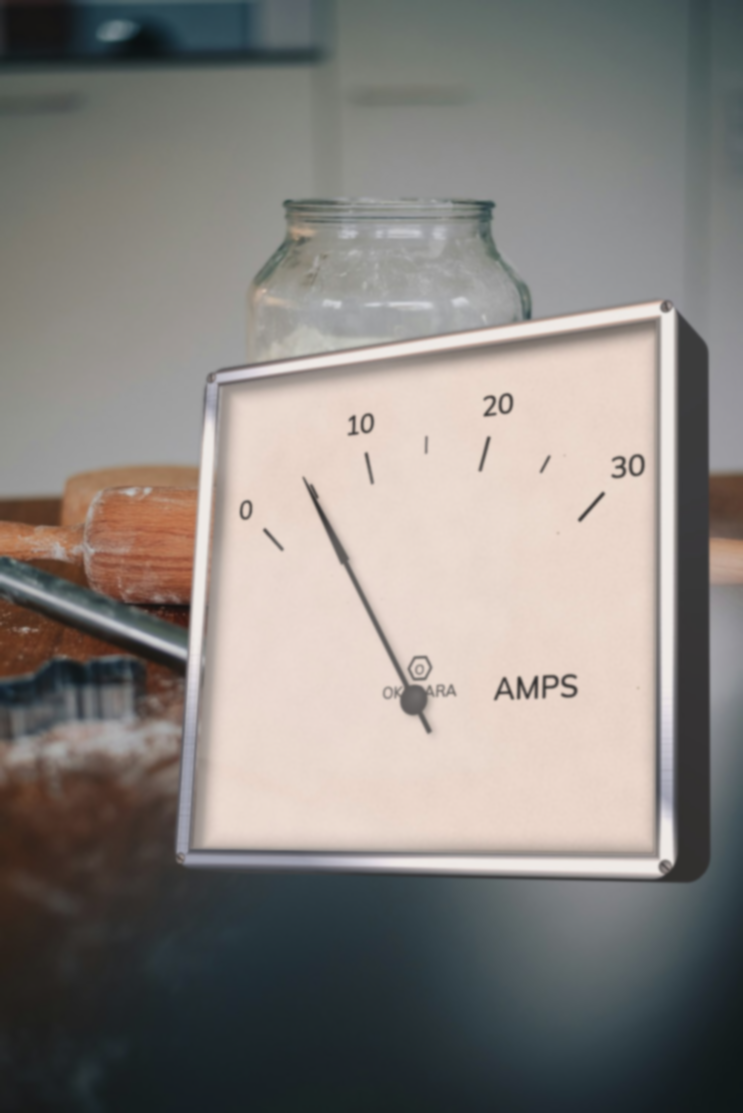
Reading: 5 A
